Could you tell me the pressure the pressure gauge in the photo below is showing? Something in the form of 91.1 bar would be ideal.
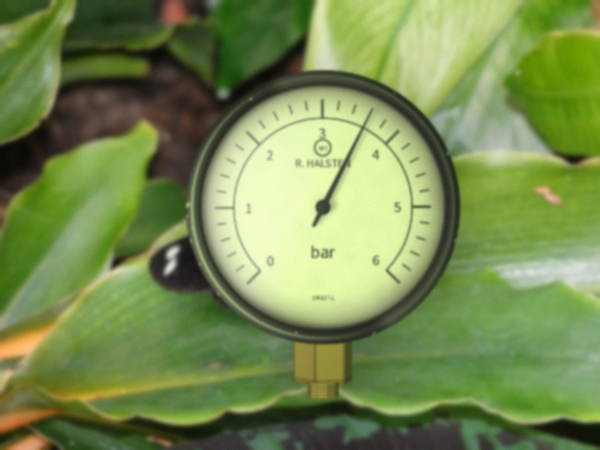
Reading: 3.6 bar
